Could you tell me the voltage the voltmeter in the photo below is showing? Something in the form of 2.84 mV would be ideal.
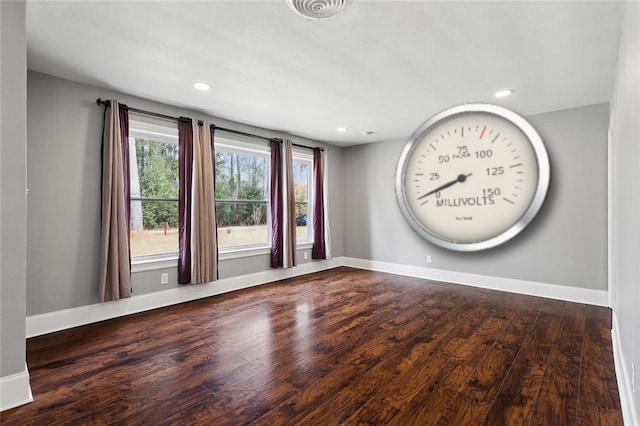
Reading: 5 mV
